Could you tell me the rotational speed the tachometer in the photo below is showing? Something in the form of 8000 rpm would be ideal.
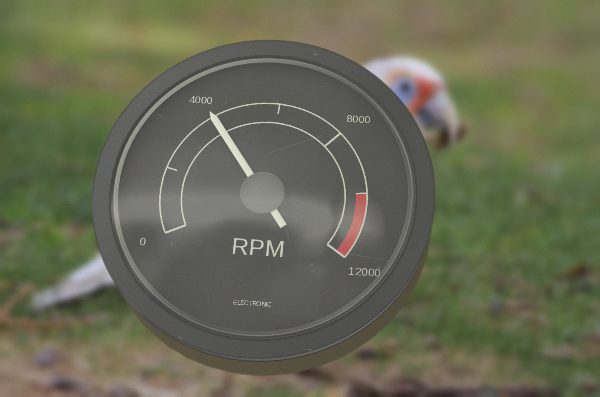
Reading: 4000 rpm
